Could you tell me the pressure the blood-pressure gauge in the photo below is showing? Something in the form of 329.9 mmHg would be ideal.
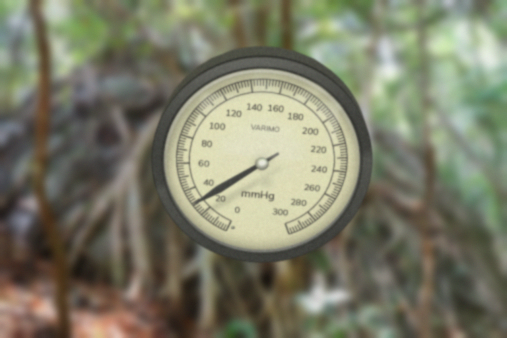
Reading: 30 mmHg
